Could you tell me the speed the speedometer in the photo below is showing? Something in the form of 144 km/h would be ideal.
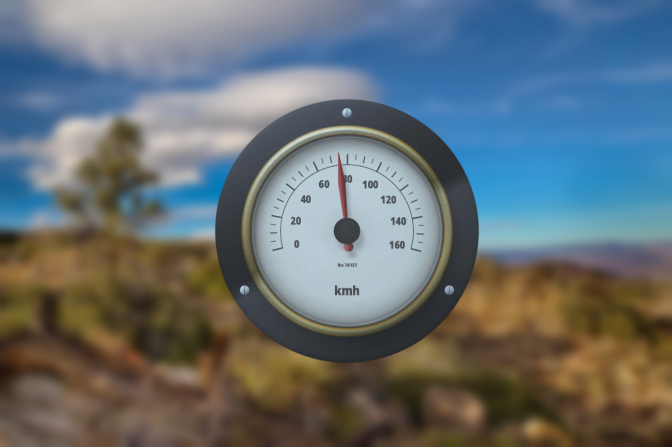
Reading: 75 km/h
